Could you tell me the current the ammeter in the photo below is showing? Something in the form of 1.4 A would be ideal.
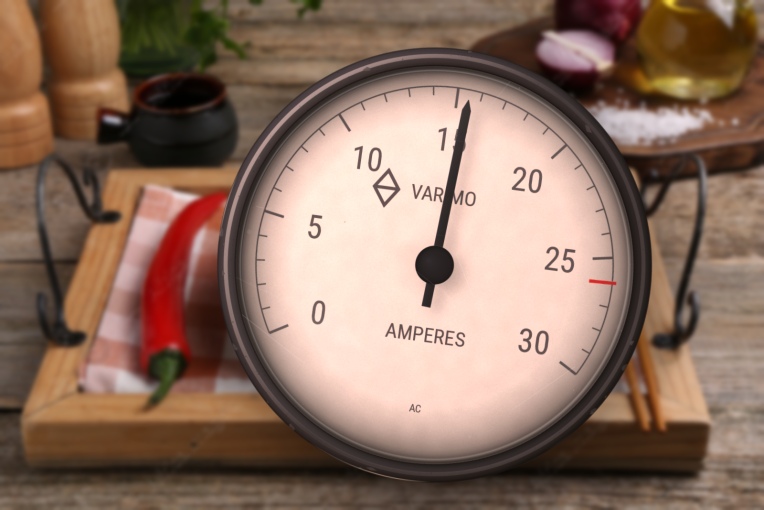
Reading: 15.5 A
